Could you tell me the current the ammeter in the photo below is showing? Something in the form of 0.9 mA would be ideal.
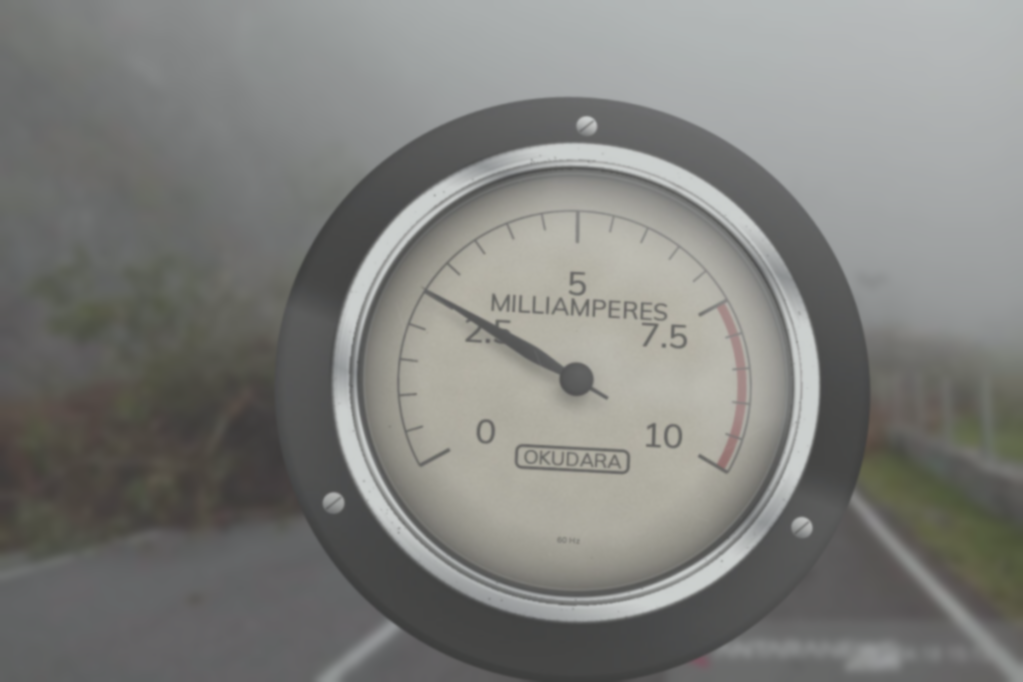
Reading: 2.5 mA
